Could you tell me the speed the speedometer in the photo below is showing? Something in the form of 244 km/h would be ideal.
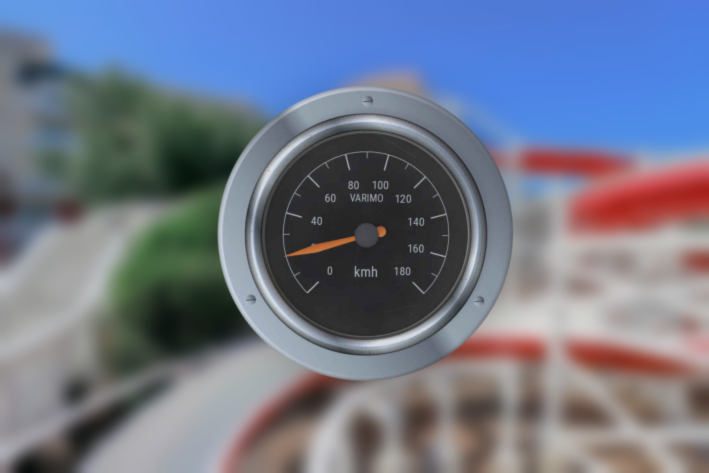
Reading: 20 km/h
